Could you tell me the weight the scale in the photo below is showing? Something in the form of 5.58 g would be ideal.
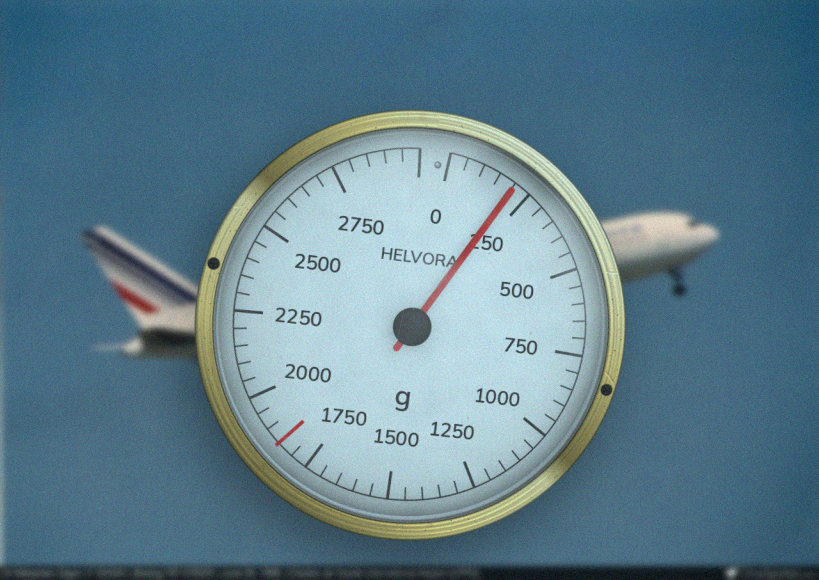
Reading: 200 g
